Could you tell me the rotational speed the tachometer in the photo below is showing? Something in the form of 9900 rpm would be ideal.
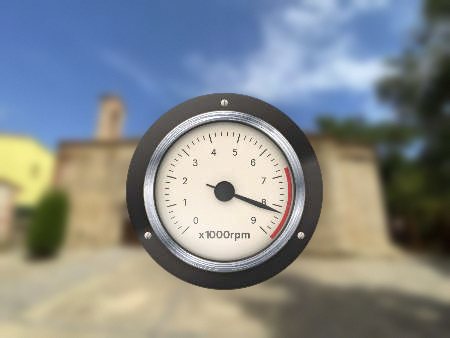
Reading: 8200 rpm
